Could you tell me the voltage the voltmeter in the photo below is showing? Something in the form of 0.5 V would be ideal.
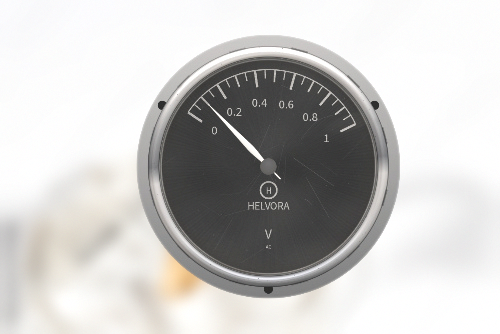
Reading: 0.1 V
